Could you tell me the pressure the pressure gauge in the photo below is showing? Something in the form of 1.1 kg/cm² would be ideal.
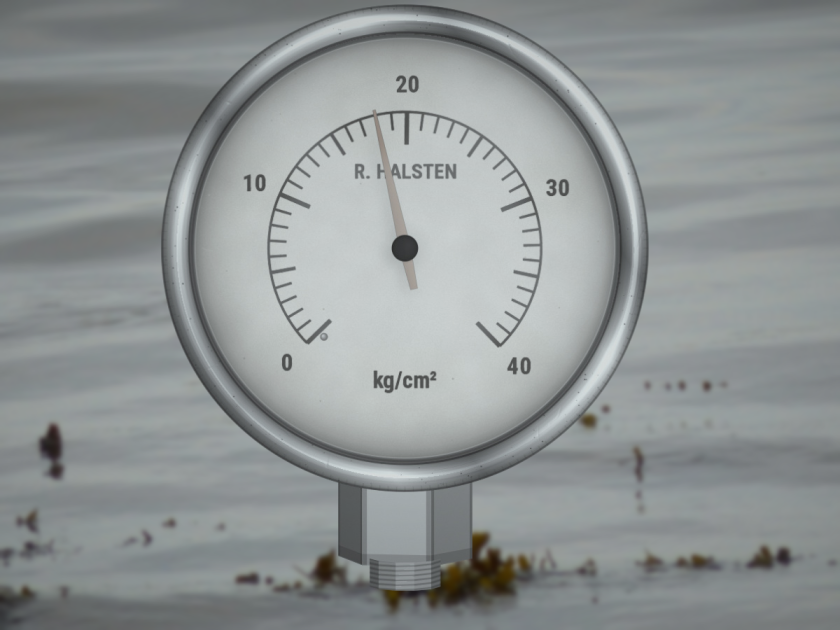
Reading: 18 kg/cm²
